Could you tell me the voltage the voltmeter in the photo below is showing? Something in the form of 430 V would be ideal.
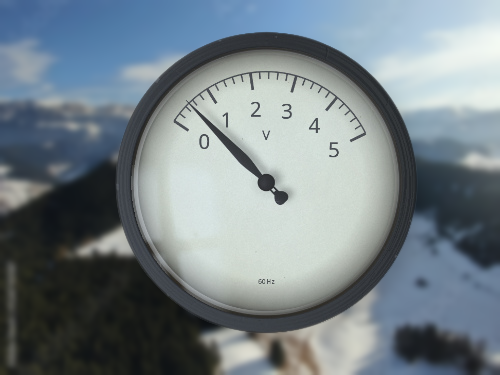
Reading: 0.5 V
